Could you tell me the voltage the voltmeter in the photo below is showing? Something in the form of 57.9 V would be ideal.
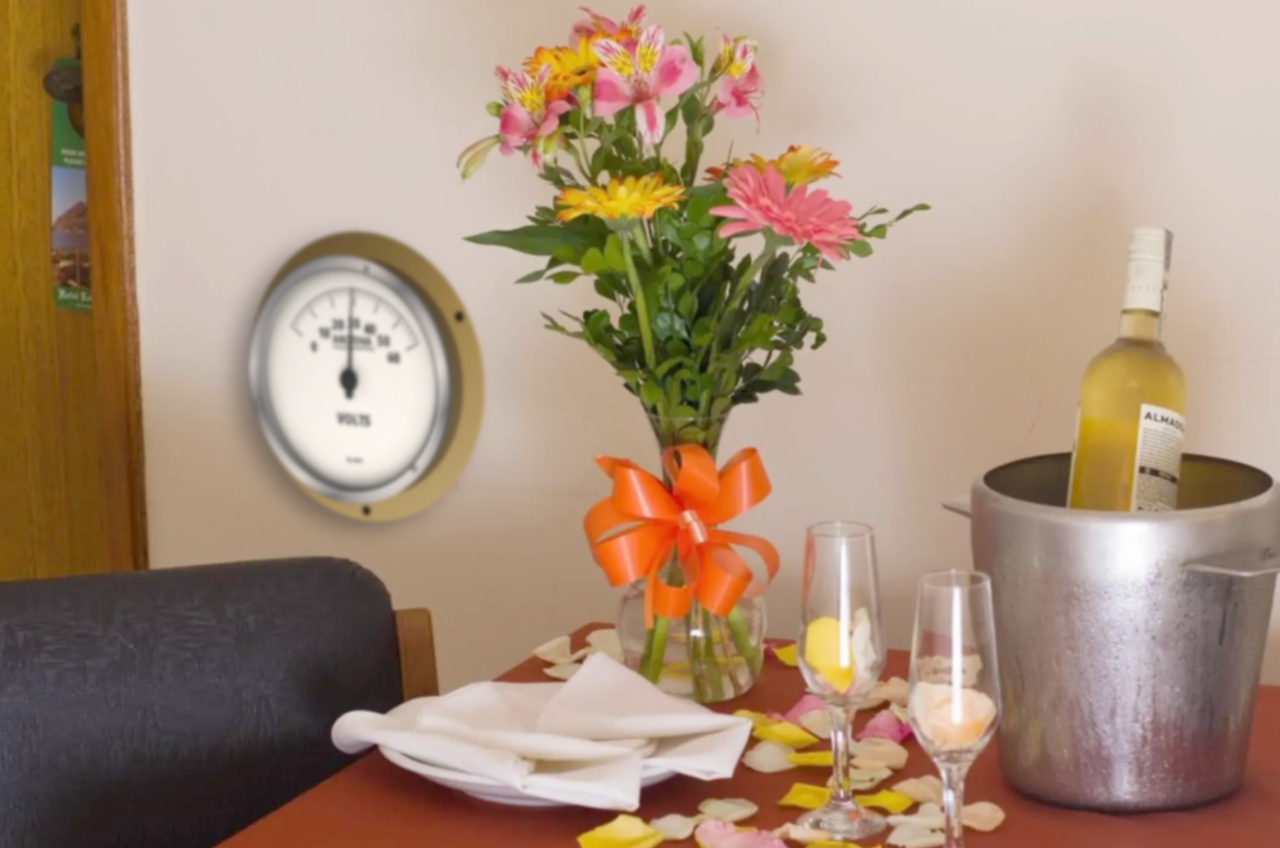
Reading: 30 V
